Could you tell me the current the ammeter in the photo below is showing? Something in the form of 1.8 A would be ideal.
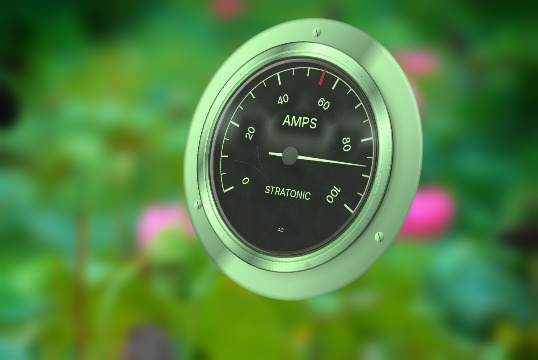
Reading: 87.5 A
